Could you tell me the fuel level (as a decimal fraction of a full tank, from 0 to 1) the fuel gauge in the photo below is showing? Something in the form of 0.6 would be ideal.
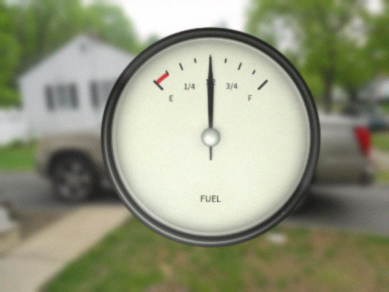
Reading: 0.5
